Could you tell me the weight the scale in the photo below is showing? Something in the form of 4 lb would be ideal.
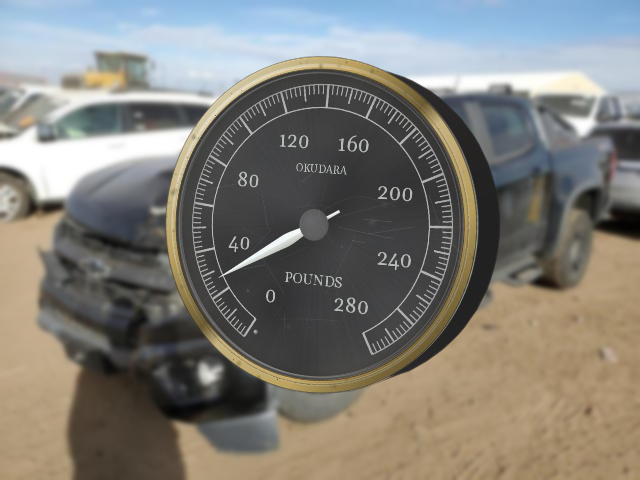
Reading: 26 lb
